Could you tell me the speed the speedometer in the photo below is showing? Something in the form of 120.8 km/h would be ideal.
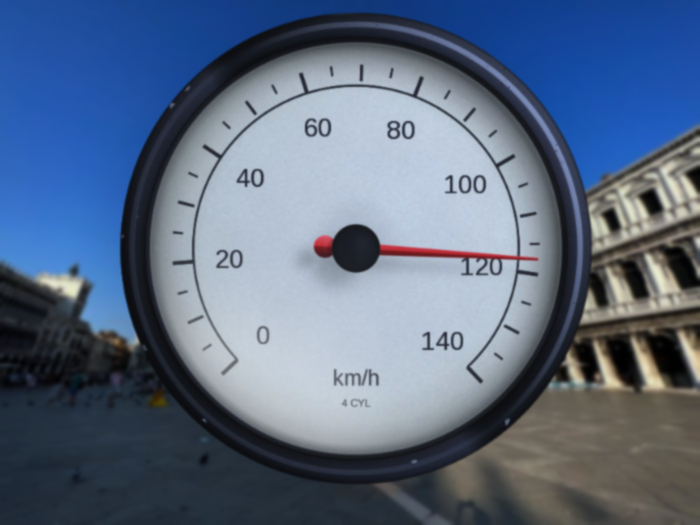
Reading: 117.5 km/h
